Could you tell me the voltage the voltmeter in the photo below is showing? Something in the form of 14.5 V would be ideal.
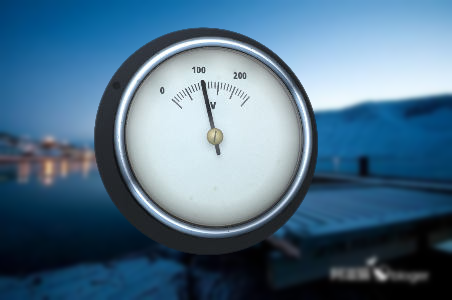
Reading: 100 V
